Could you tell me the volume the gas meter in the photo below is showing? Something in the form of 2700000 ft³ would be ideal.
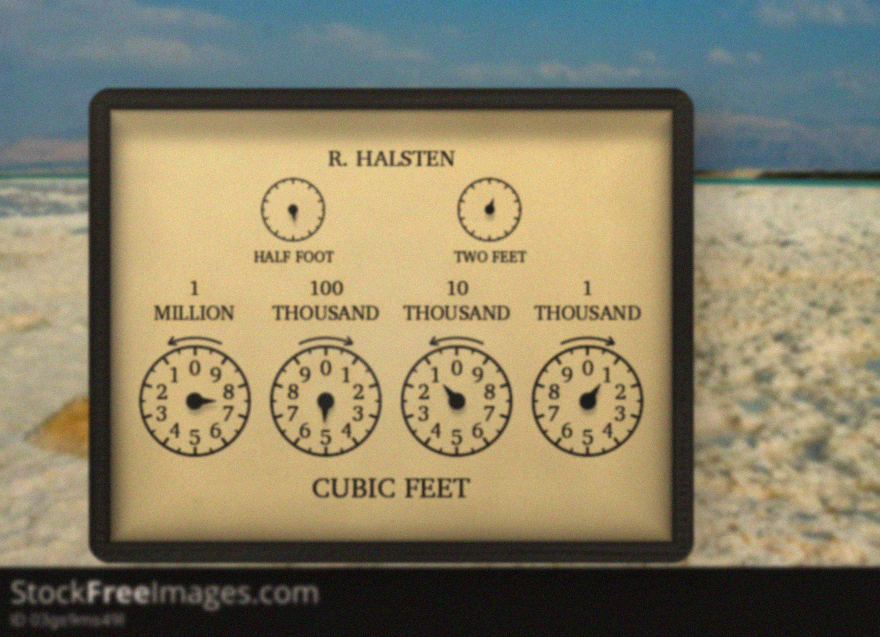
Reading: 751100 ft³
